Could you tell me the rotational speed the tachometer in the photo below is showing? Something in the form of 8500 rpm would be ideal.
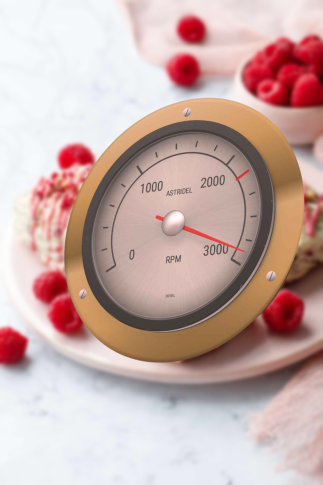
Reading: 2900 rpm
